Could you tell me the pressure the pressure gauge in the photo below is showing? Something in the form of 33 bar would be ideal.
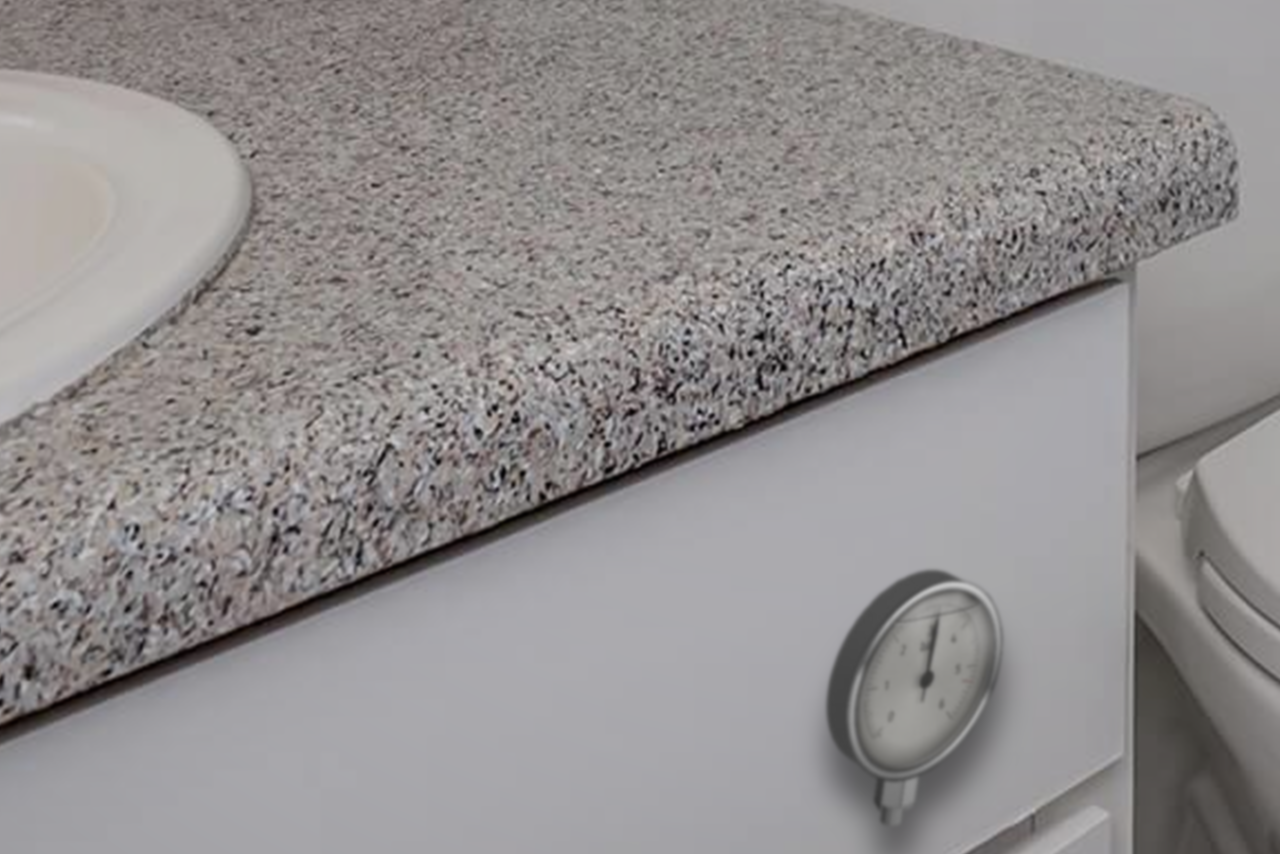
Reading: 3 bar
